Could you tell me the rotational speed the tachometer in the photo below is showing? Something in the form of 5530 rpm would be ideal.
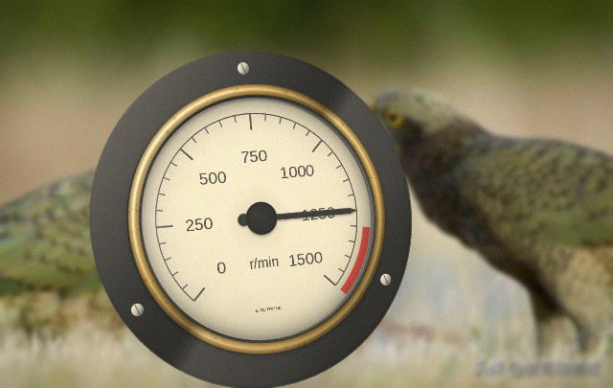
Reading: 1250 rpm
